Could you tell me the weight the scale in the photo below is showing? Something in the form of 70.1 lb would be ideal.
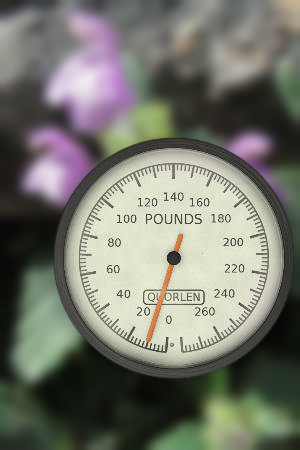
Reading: 10 lb
